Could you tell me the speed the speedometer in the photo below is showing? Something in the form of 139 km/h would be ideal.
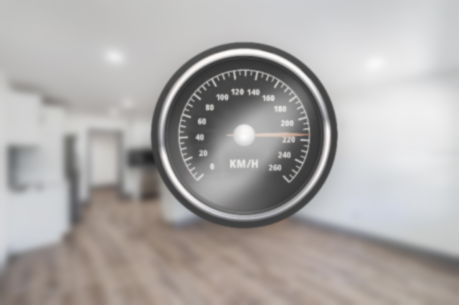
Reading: 215 km/h
